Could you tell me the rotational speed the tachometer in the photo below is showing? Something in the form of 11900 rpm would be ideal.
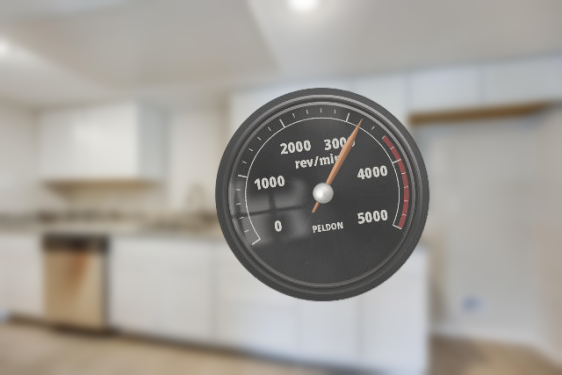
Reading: 3200 rpm
